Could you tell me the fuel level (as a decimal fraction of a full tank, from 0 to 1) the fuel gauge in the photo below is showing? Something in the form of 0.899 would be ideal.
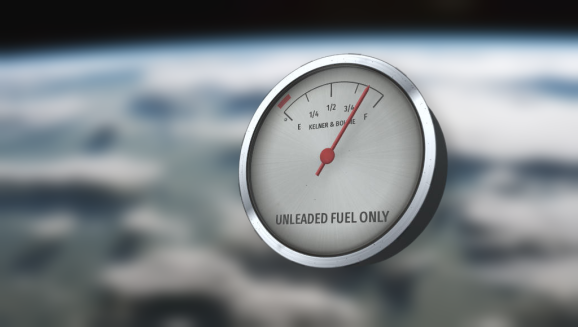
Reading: 0.875
